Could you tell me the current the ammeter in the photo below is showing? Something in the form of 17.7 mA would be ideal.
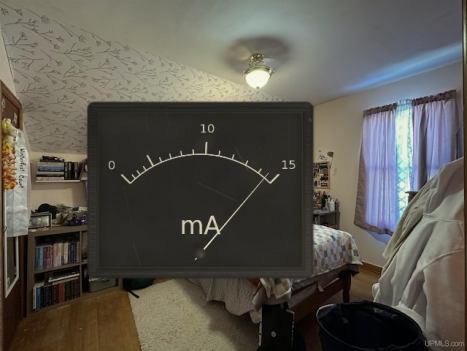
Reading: 14.5 mA
